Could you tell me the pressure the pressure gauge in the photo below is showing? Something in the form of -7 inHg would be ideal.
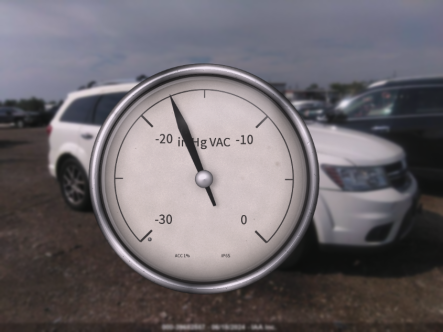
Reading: -17.5 inHg
